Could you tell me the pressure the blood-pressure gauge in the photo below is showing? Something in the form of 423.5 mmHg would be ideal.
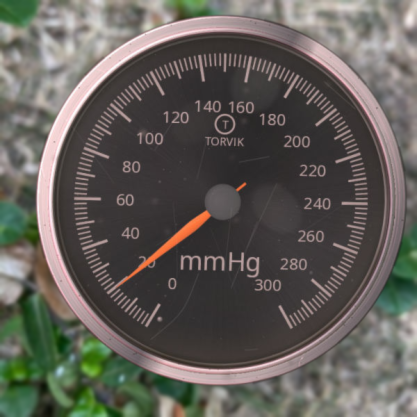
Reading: 20 mmHg
